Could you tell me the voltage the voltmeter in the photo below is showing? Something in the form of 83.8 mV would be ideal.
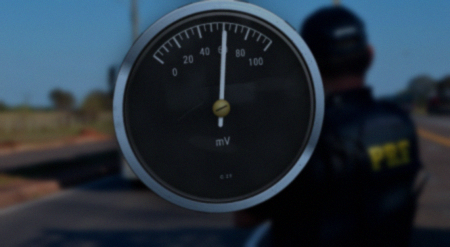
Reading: 60 mV
